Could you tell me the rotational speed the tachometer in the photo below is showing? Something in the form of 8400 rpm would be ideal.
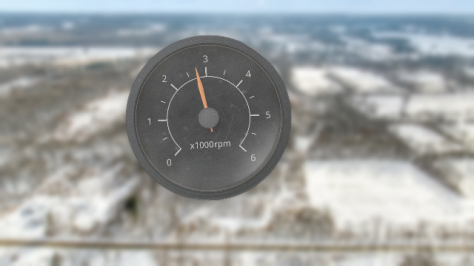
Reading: 2750 rpm
